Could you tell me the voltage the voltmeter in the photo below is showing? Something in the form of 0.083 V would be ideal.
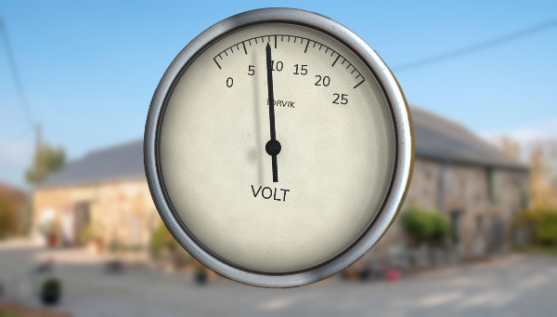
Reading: 9 V
